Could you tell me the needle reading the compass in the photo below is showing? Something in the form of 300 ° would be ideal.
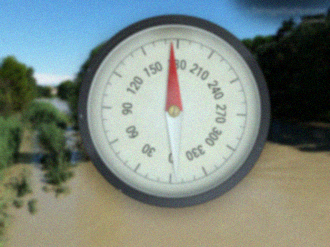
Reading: 175 °
